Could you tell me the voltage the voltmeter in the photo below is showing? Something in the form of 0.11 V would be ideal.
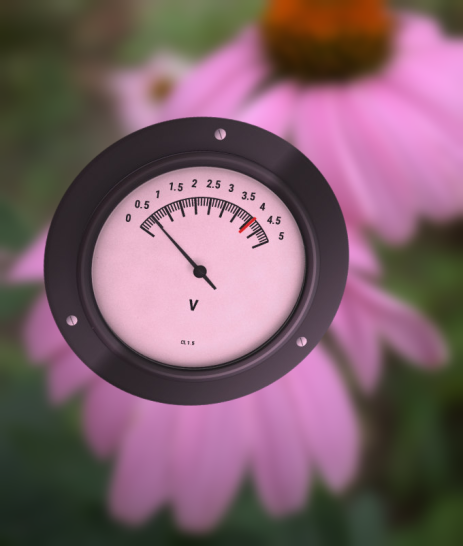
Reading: 0.5 V
